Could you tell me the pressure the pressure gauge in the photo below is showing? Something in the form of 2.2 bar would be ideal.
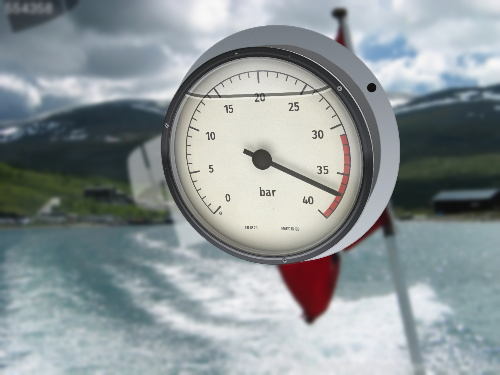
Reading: 37 bar
